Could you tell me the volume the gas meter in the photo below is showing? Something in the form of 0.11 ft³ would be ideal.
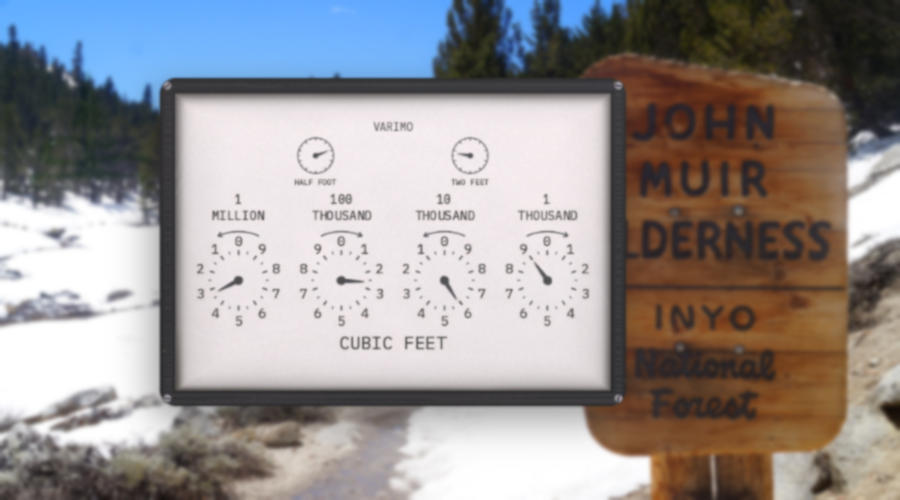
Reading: 325900 ft³
